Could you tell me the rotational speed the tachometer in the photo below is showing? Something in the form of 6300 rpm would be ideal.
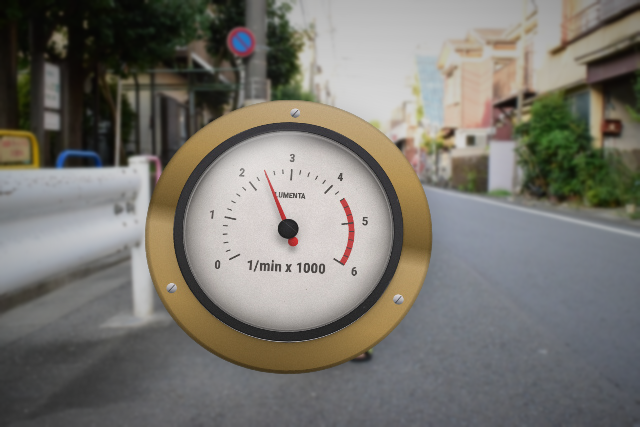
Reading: 2400 rpm
